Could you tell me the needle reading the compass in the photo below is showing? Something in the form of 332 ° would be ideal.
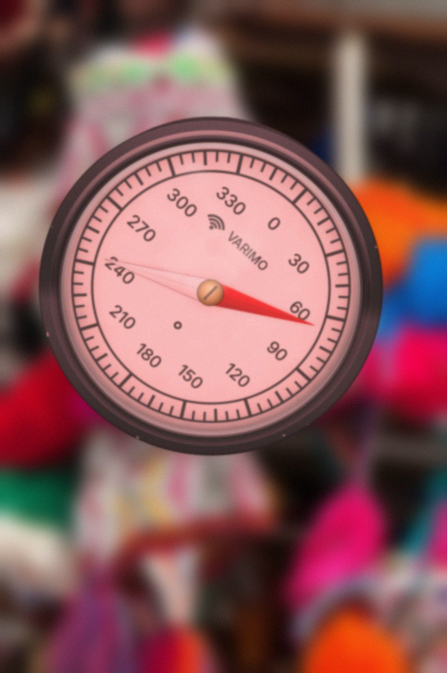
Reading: 65 °
